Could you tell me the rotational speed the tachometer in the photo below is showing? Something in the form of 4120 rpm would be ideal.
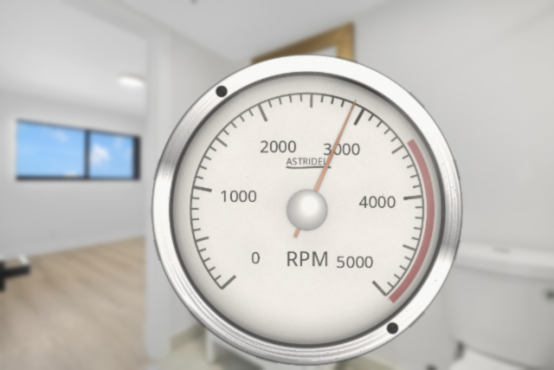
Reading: 2900 rpm
